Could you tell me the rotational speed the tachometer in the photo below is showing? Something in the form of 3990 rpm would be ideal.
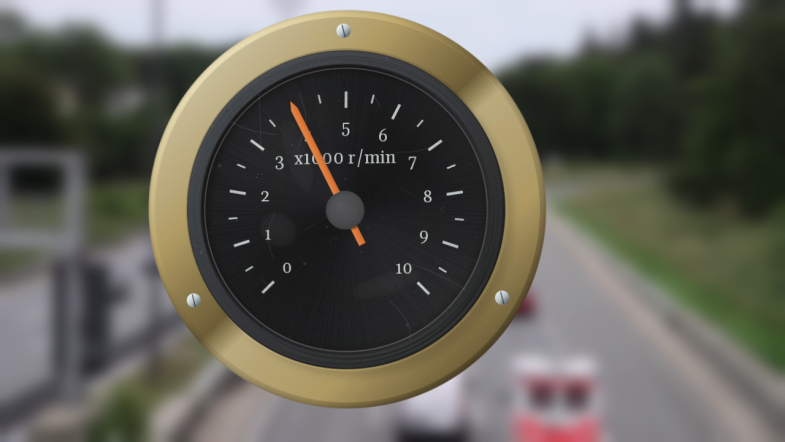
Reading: 4000 rpm
